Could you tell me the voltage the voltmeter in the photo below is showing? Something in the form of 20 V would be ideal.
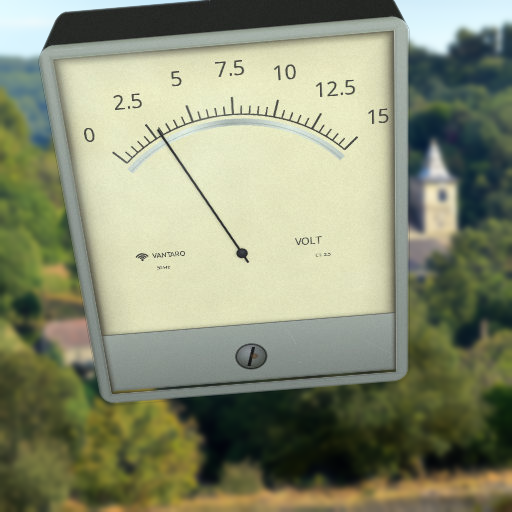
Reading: 3 V
